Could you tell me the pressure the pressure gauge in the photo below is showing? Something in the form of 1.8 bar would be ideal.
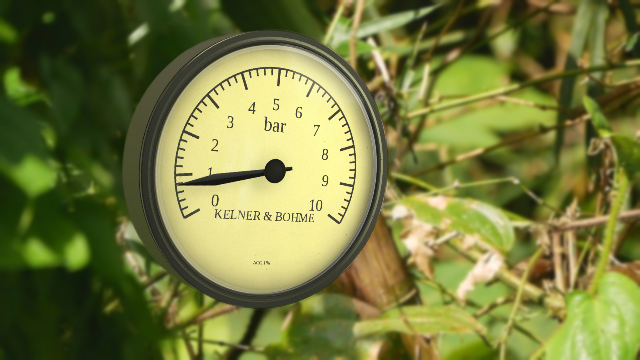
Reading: 0.8 bar
